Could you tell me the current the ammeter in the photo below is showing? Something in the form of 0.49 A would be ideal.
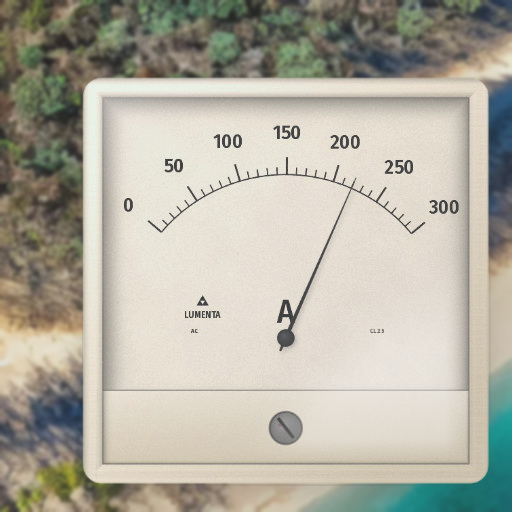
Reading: 220 A
